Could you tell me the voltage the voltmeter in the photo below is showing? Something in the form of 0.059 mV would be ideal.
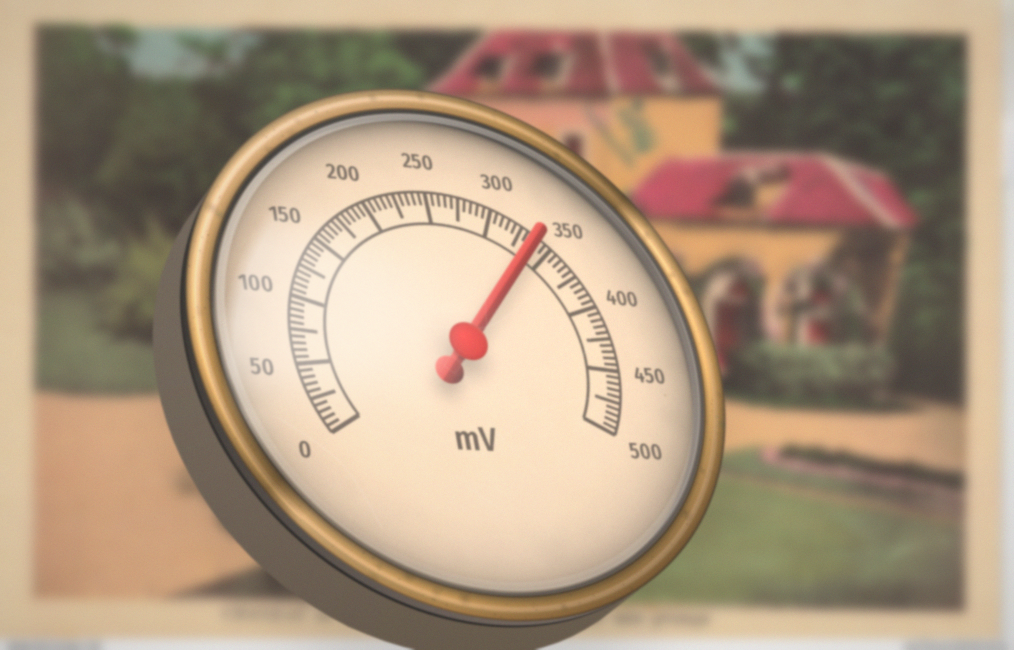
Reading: 335 mV
